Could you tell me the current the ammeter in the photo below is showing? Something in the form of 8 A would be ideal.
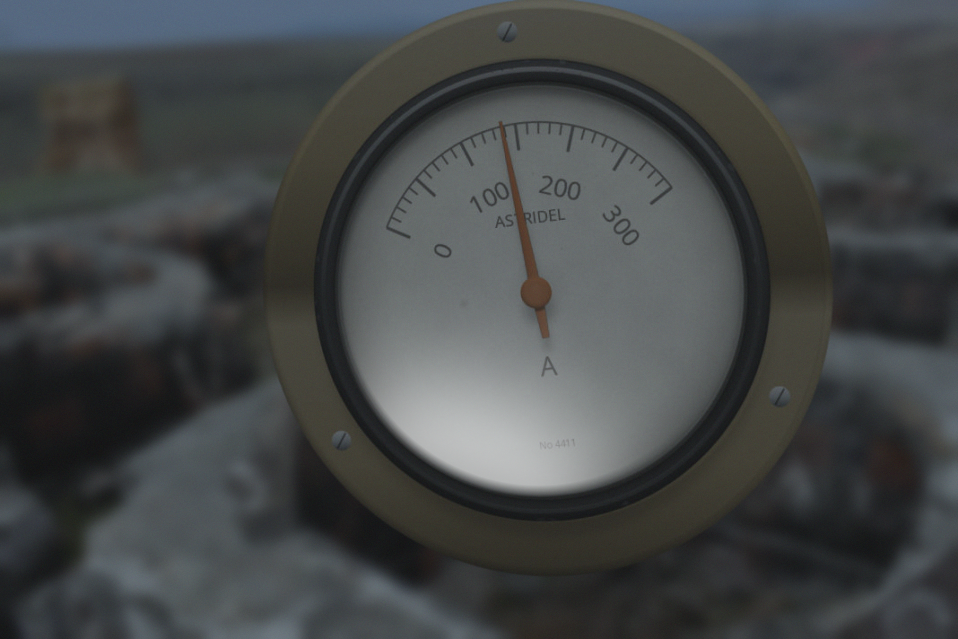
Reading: 140 A
